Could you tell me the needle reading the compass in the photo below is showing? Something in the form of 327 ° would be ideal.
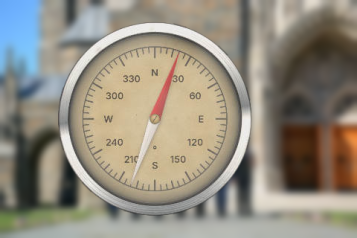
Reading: 20 °
